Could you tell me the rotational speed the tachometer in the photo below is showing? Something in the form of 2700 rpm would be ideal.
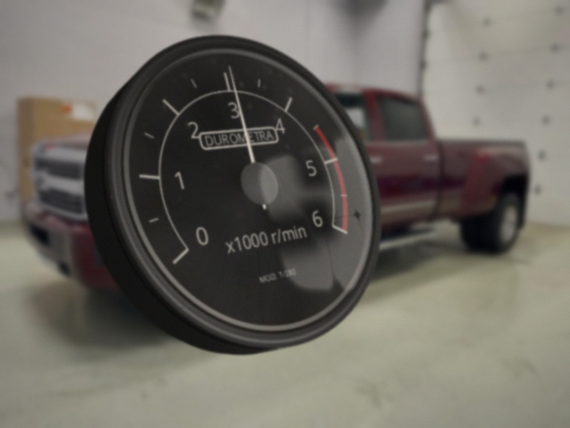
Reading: 3000 rpm
